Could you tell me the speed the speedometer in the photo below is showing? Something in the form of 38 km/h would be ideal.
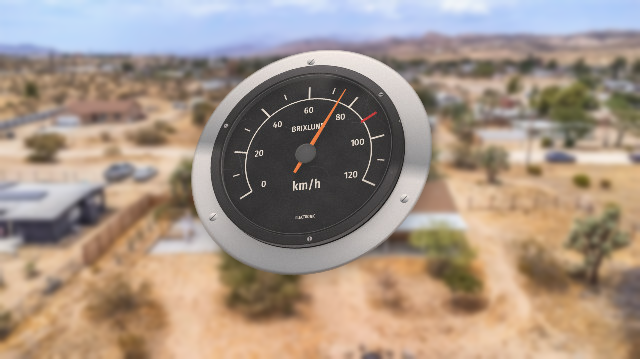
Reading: 75 km/h
